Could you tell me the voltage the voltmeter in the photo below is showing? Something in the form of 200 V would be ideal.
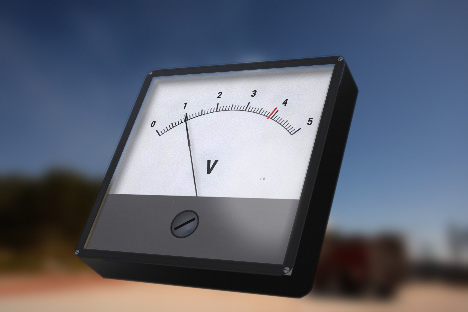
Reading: 1 V
